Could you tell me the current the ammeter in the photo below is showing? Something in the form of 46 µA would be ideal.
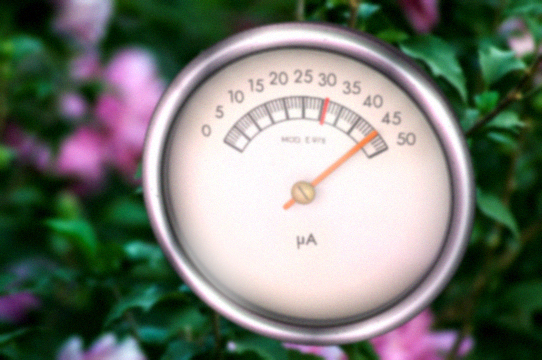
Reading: 45 µA
